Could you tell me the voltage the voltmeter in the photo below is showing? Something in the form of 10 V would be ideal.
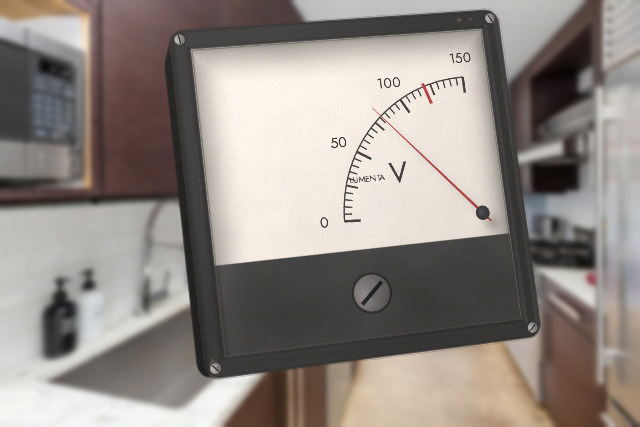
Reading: 80 V
